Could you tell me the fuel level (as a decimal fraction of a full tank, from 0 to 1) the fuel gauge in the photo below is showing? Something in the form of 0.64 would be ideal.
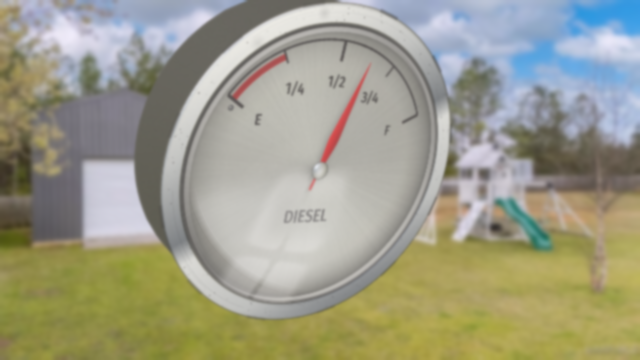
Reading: 0.625
